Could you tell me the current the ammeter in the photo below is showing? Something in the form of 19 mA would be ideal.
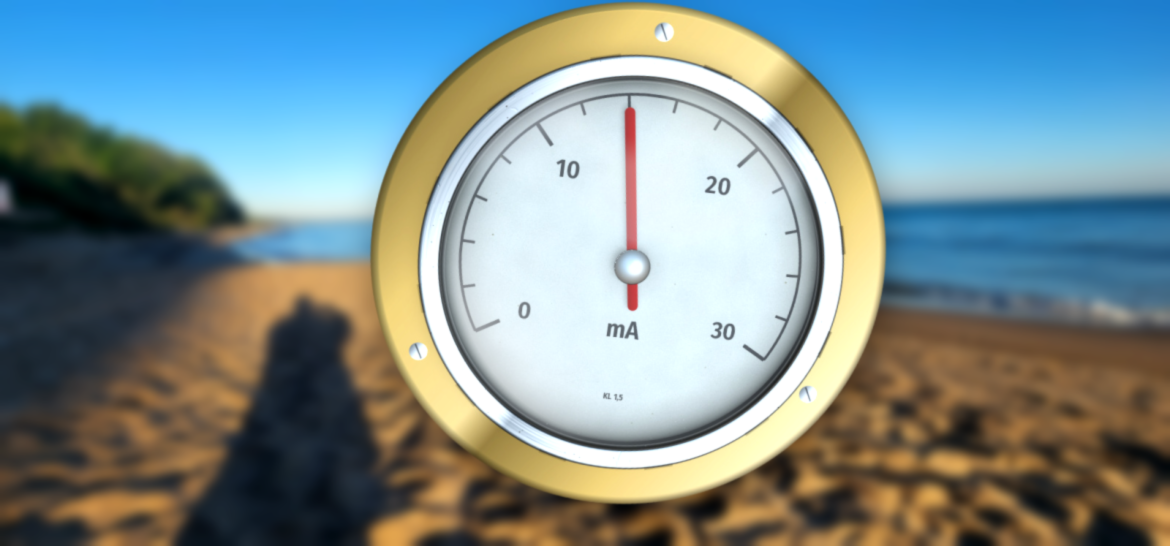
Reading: 14 mA
